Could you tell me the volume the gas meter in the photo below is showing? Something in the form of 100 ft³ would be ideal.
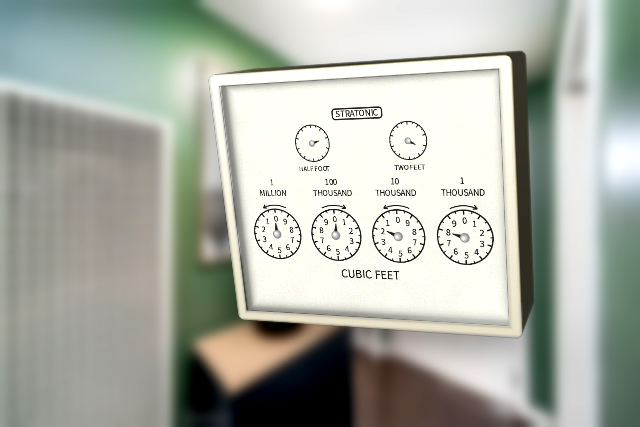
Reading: 1800 ft³
